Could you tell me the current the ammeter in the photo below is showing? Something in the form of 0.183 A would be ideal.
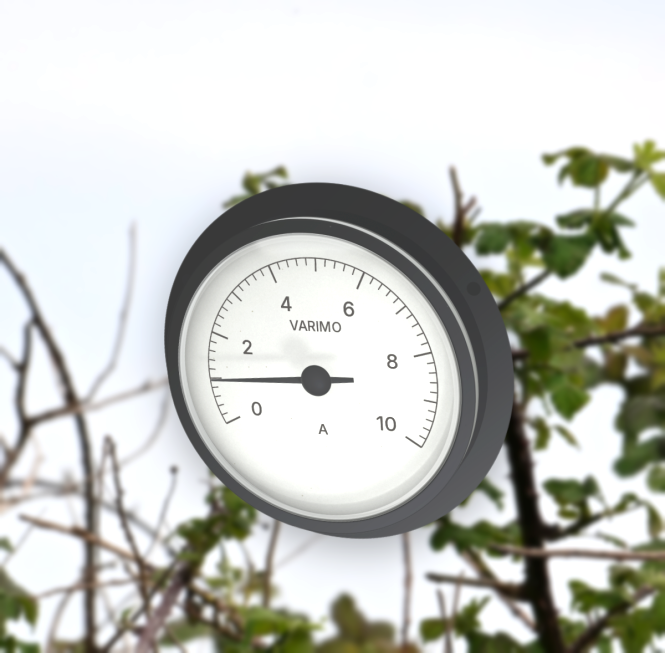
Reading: 1 A
